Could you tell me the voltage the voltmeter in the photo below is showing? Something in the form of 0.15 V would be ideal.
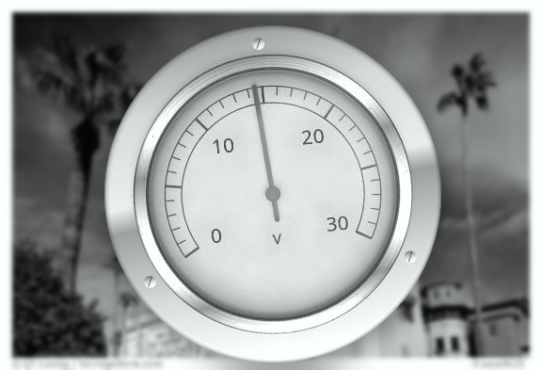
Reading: 14.5 V
